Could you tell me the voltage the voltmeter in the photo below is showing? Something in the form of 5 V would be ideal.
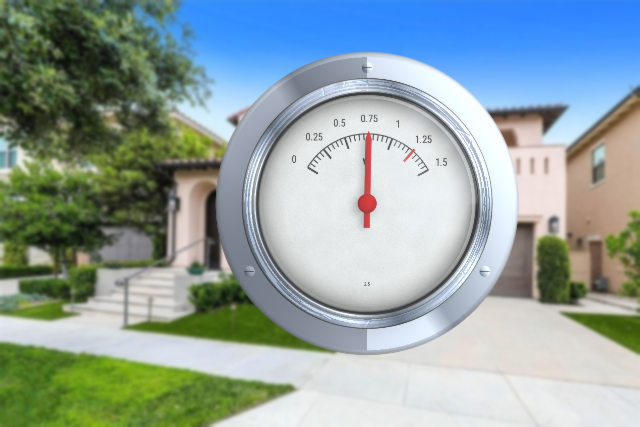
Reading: 0.75 V
